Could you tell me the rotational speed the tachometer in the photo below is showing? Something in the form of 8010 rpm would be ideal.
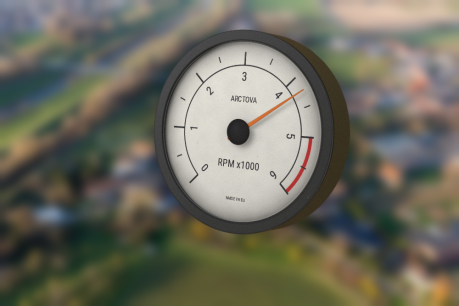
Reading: 4250 rpm
